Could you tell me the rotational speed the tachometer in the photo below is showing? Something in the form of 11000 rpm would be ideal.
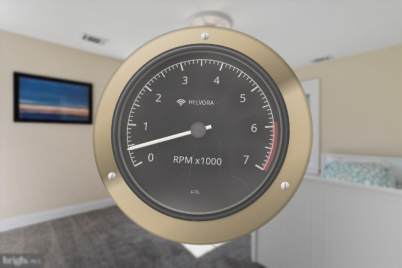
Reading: 400 rpm
